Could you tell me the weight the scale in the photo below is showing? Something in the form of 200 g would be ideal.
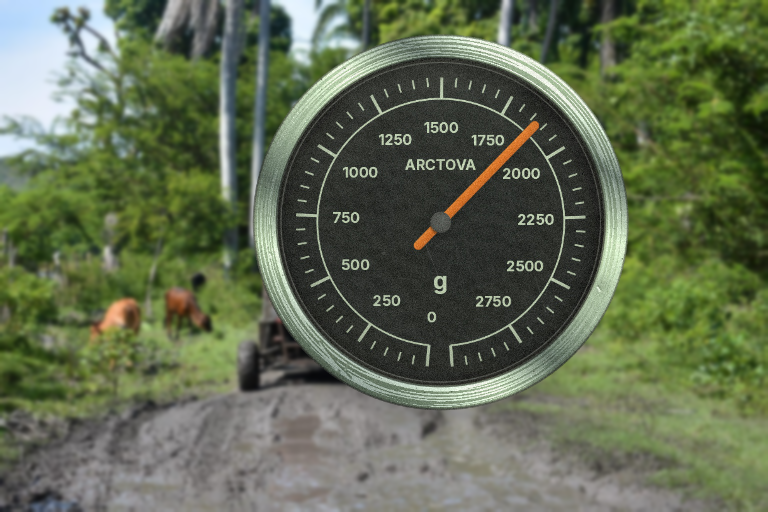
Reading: 1875 g
